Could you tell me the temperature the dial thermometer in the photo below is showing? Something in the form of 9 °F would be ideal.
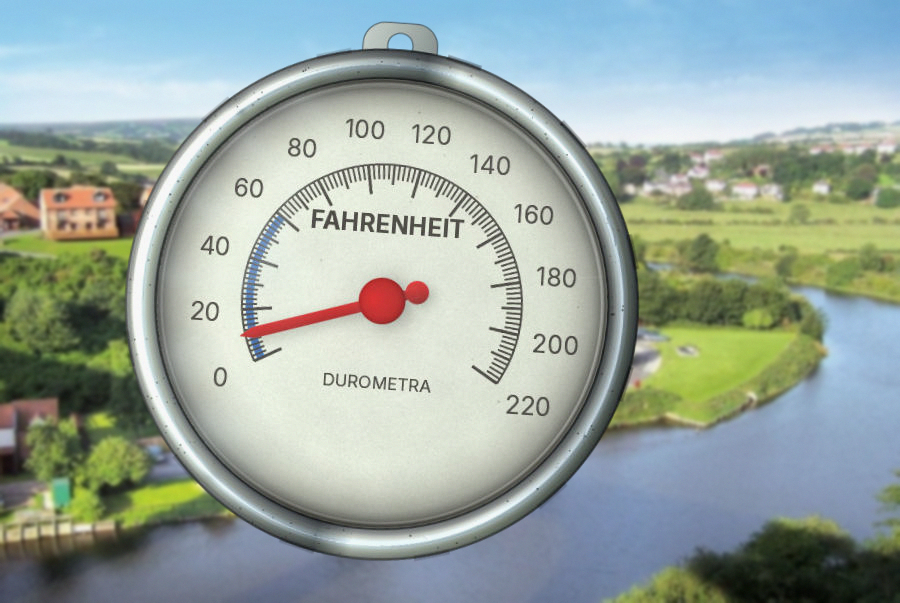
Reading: 10 °F
